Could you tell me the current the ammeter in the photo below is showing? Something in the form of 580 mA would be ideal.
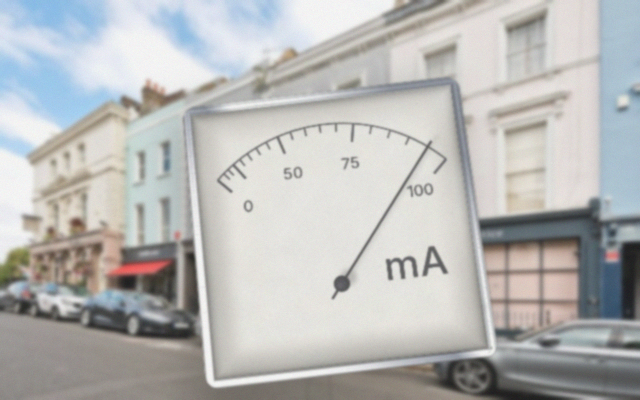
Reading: 95 mA
